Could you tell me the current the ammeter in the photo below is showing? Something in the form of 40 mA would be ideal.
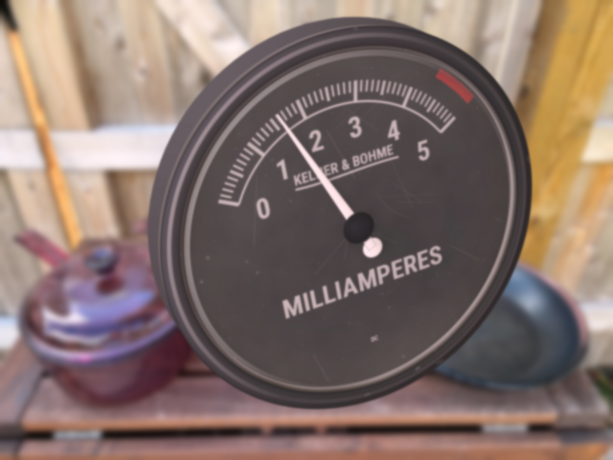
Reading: 1.6 mA
